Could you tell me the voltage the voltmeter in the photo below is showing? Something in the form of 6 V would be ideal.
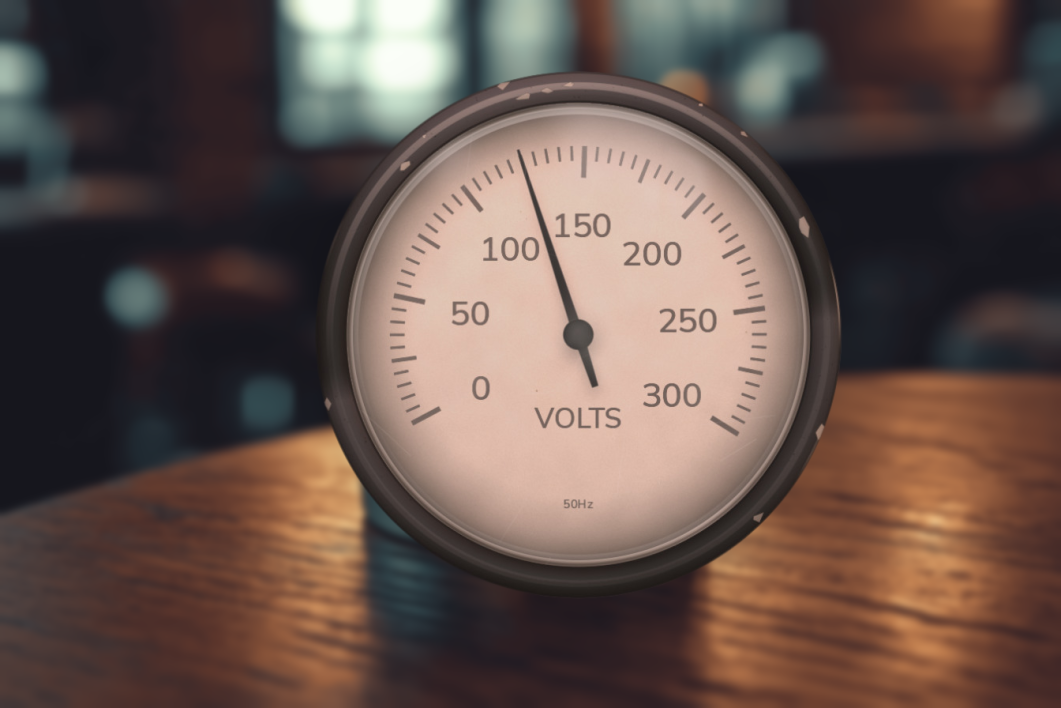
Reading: 125 V
